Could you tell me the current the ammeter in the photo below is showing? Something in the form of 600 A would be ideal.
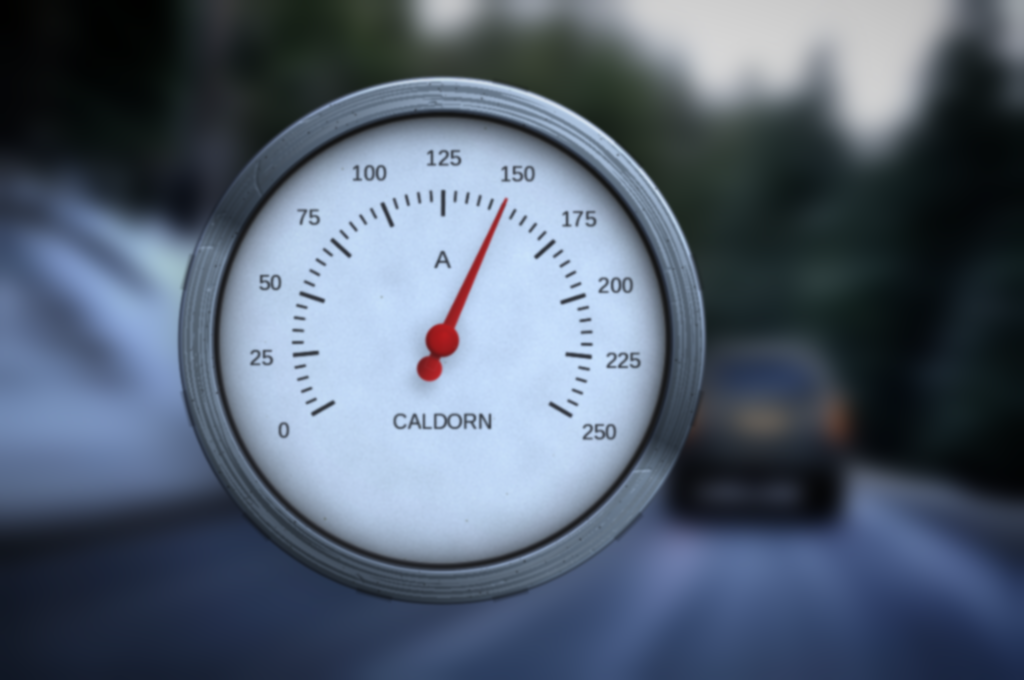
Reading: 150 A
